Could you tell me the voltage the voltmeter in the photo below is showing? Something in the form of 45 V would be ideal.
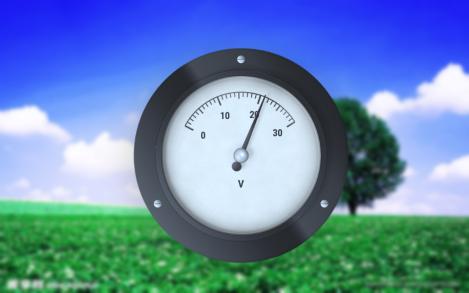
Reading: 21 V
